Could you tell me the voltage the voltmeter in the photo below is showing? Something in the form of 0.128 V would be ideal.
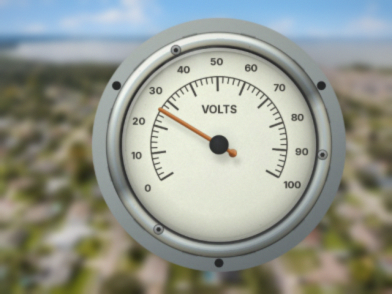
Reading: 26 V
